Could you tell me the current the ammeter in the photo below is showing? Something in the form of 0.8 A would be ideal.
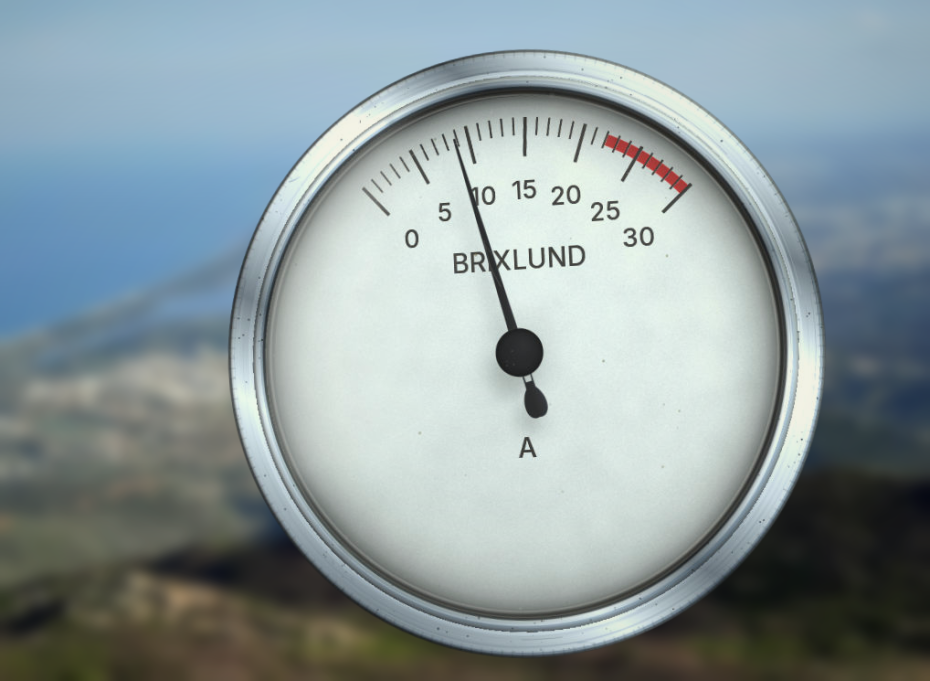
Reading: 9 A
